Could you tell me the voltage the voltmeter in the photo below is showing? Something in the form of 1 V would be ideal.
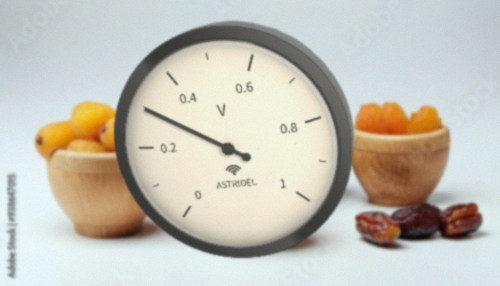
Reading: 0.3 V
